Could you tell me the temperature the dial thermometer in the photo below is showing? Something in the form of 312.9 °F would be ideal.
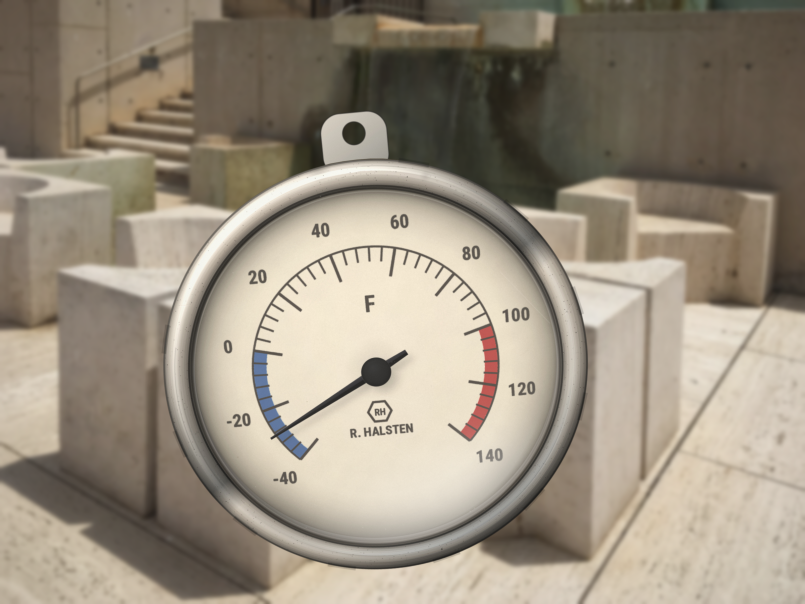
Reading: -28 °F
